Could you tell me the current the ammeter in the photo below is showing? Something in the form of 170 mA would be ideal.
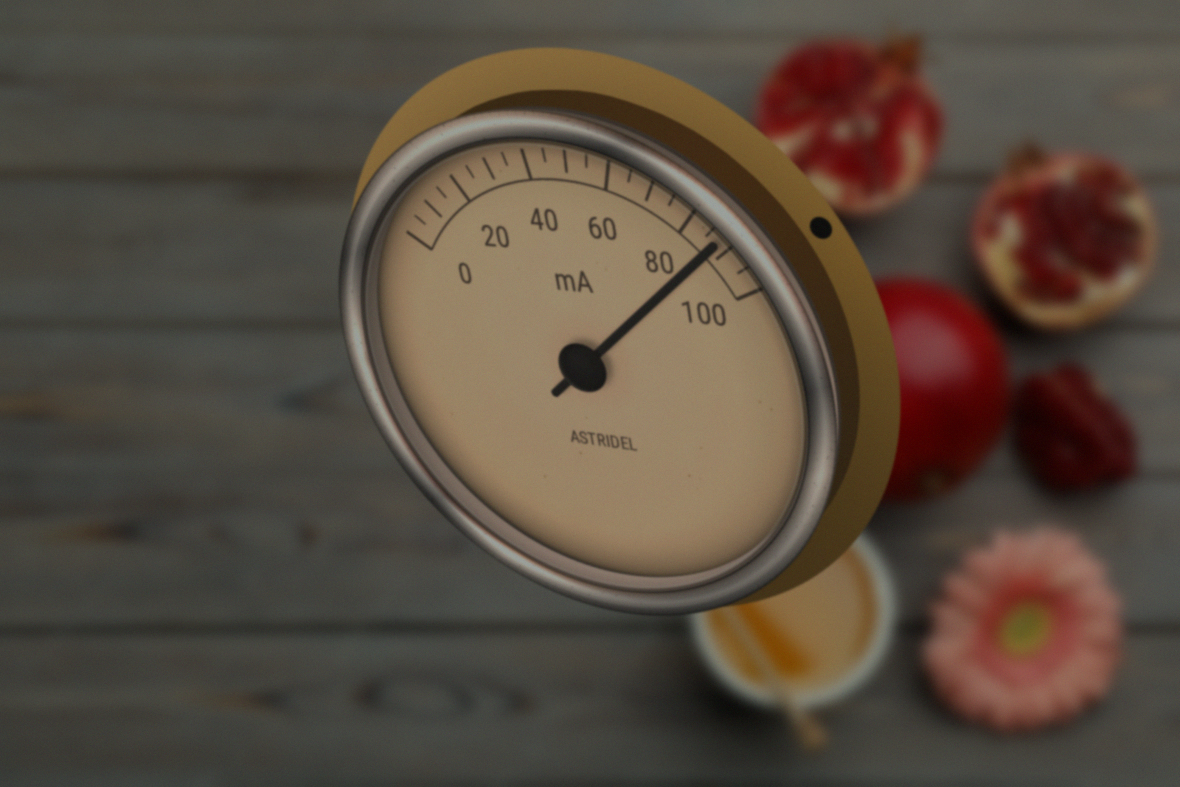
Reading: 87.5 mA
